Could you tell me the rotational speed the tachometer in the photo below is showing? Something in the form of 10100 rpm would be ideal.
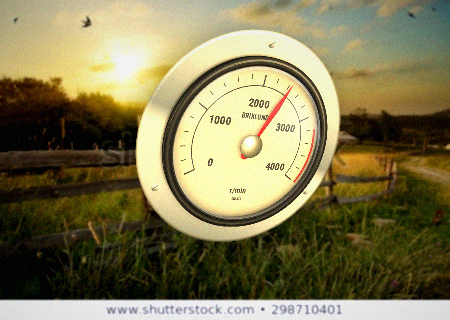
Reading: 2400 rpm
